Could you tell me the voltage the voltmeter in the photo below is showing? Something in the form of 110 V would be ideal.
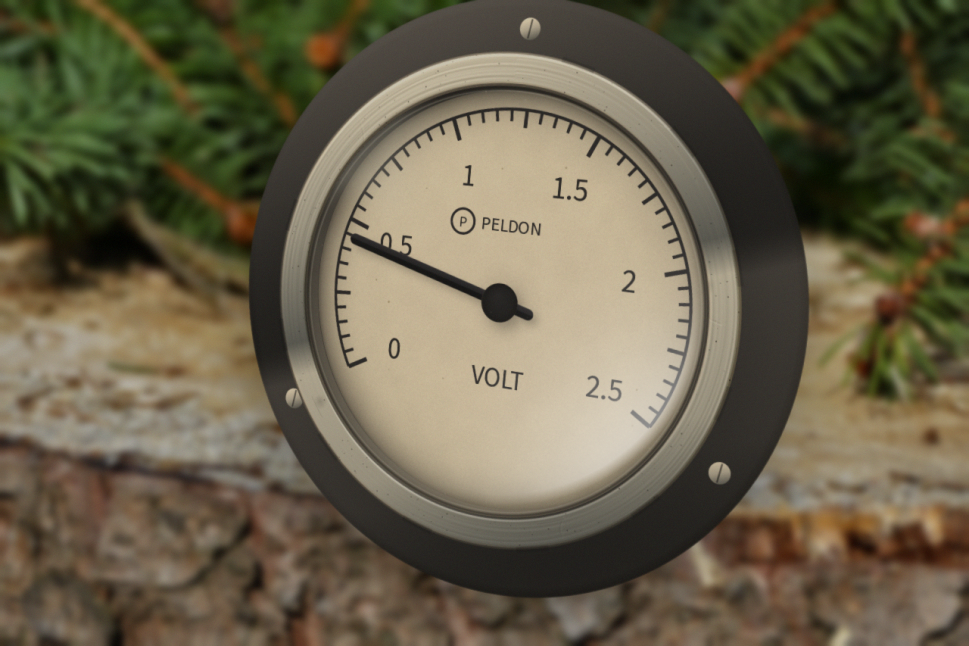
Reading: 0.45 V
